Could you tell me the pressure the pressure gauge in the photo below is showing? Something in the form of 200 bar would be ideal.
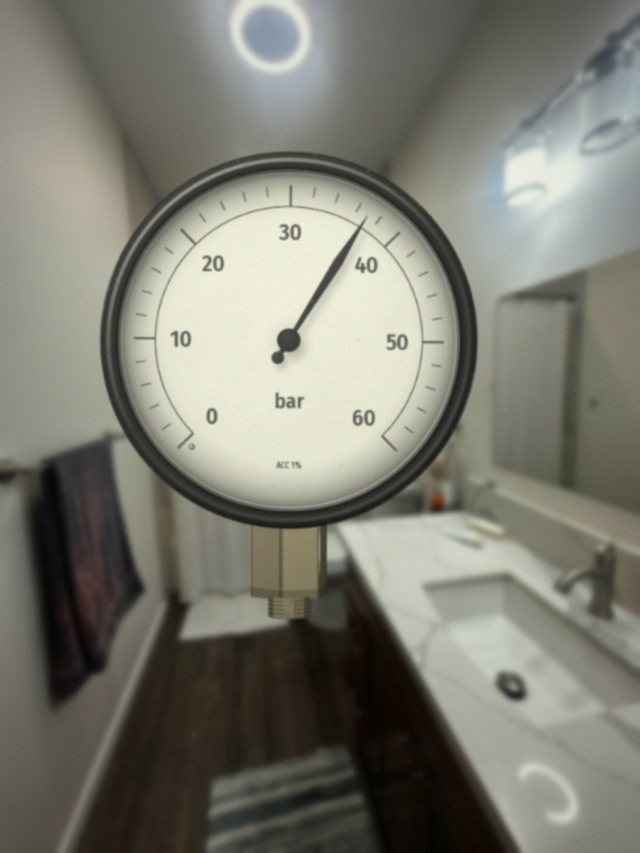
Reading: 37 bar
